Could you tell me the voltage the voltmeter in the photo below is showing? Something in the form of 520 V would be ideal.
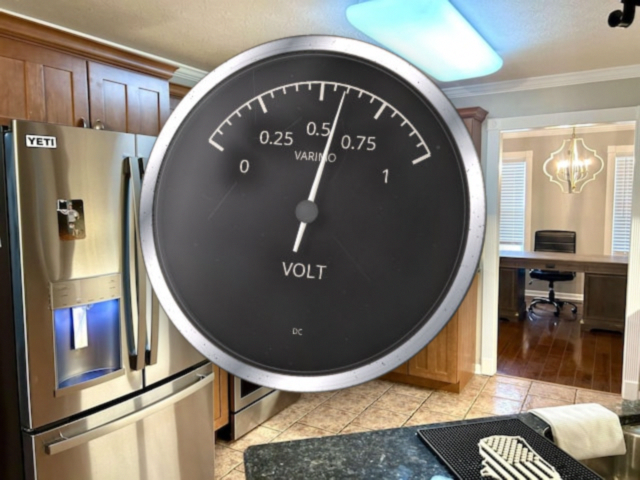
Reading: 0.6 V
